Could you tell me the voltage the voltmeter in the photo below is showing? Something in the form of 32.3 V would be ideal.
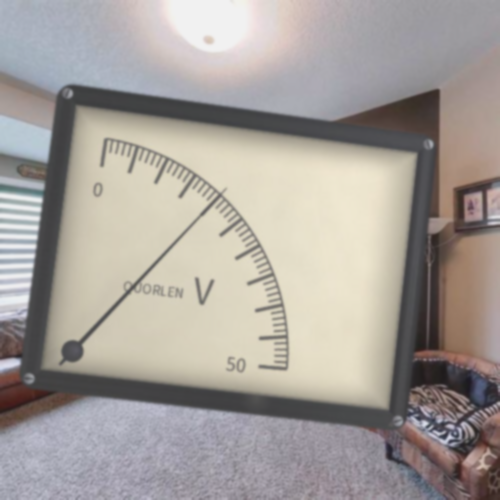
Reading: 20 V
